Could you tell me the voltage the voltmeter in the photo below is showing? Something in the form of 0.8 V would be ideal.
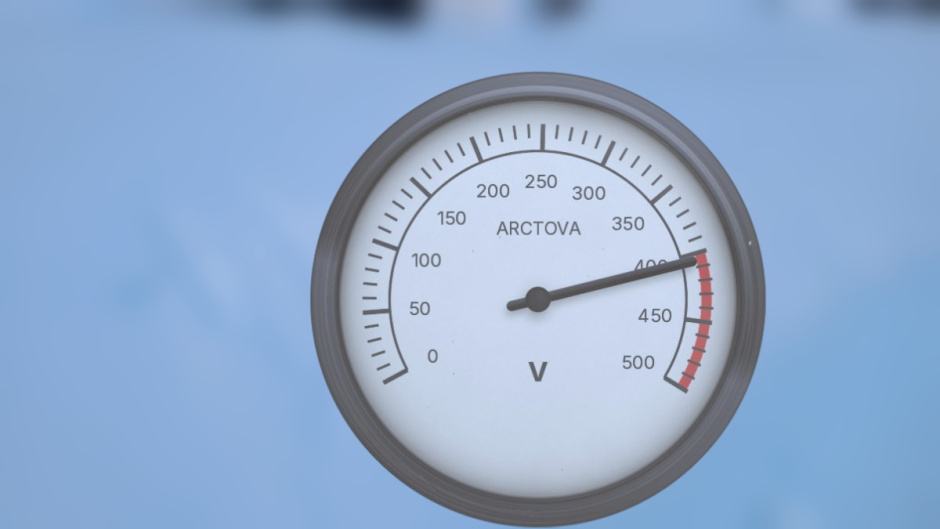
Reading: 405 V
